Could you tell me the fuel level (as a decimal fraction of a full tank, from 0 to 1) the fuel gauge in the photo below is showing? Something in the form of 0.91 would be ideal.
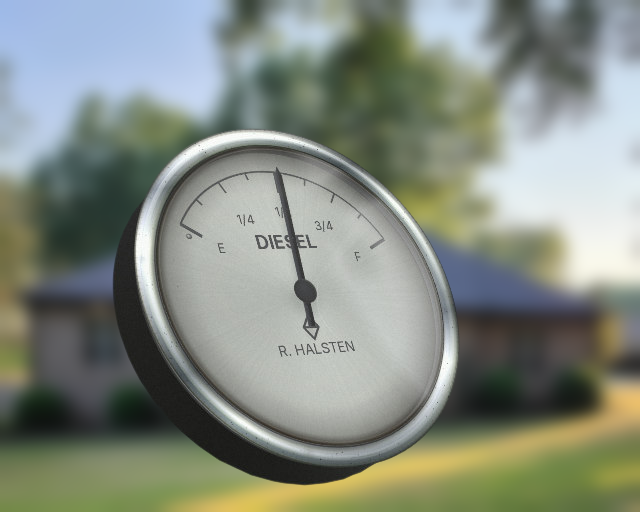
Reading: 0.5
